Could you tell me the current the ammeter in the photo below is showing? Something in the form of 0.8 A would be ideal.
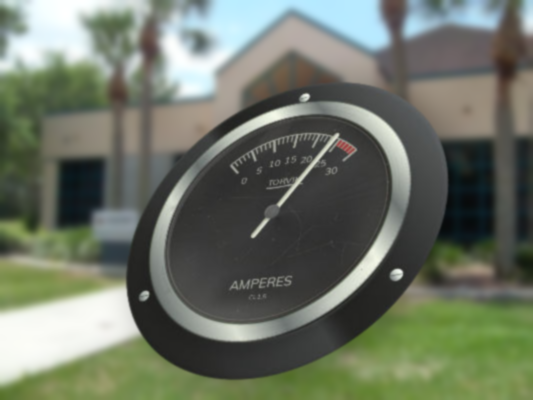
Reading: 25 A
